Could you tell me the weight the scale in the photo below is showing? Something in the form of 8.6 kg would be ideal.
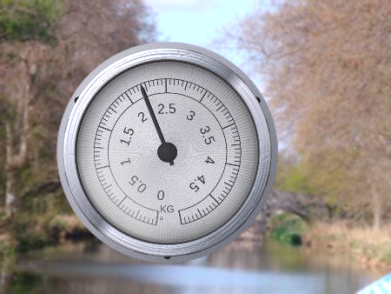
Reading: 2.2 kg
